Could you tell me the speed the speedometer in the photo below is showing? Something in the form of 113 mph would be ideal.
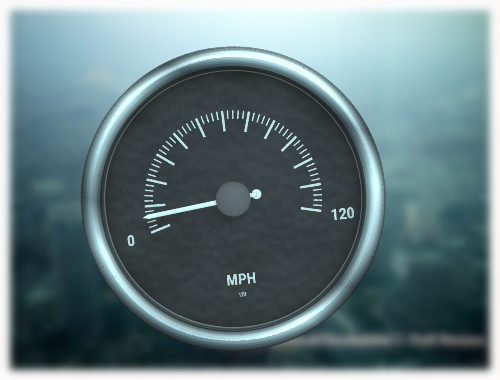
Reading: 6 mph
